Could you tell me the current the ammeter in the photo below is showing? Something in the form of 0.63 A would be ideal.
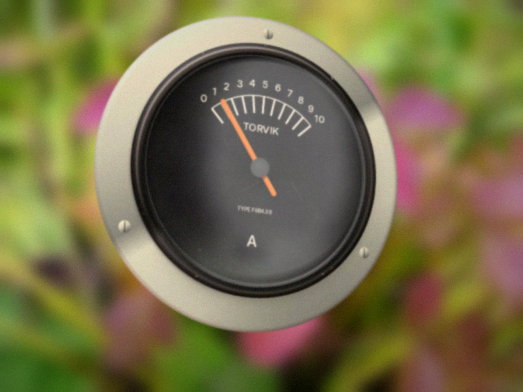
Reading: 1 A
